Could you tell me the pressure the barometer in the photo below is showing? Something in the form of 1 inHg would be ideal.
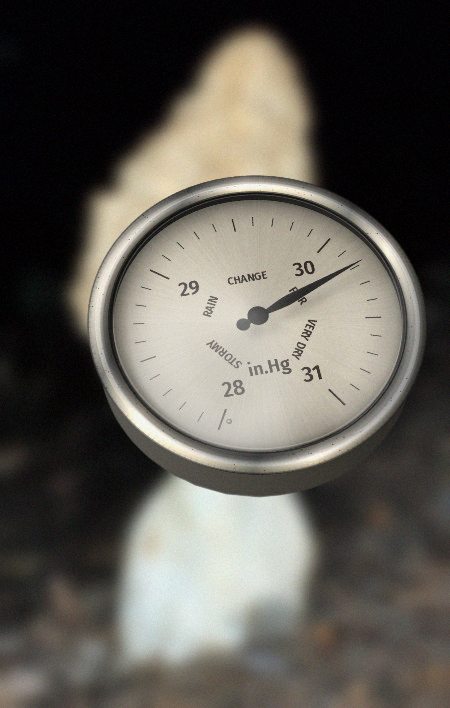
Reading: 30.2 inHg
